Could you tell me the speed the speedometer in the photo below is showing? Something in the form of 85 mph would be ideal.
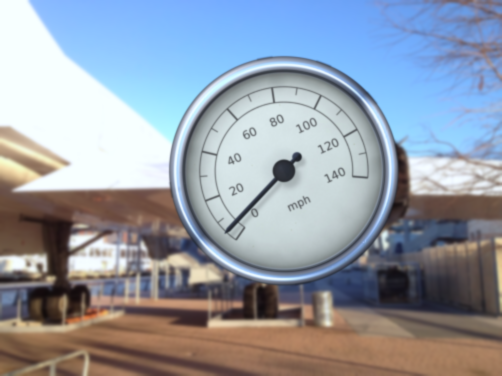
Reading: 5 mph
